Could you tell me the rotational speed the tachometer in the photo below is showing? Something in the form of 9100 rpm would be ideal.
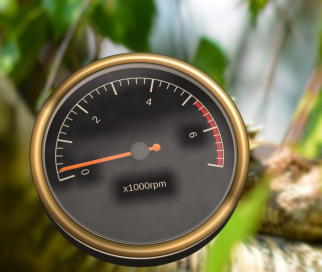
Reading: 200 rpm
